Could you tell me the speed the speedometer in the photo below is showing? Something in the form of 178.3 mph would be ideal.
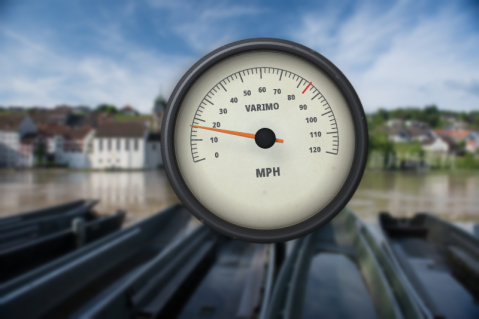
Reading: 16 mph
